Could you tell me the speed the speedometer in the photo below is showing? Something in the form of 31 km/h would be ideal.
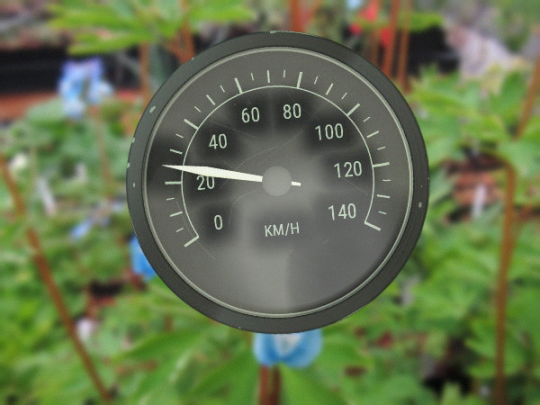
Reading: 25 km/h
